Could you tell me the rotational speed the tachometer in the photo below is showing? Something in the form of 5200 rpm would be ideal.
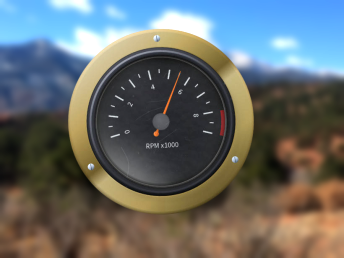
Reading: 5500 rpm
